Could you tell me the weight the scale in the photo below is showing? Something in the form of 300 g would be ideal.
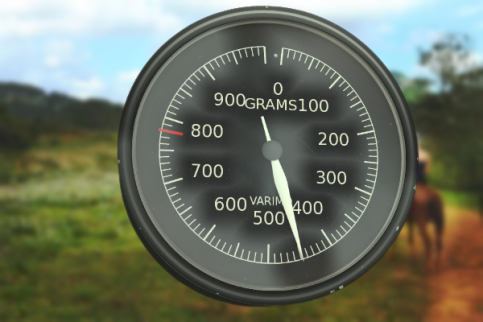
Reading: 450 g
